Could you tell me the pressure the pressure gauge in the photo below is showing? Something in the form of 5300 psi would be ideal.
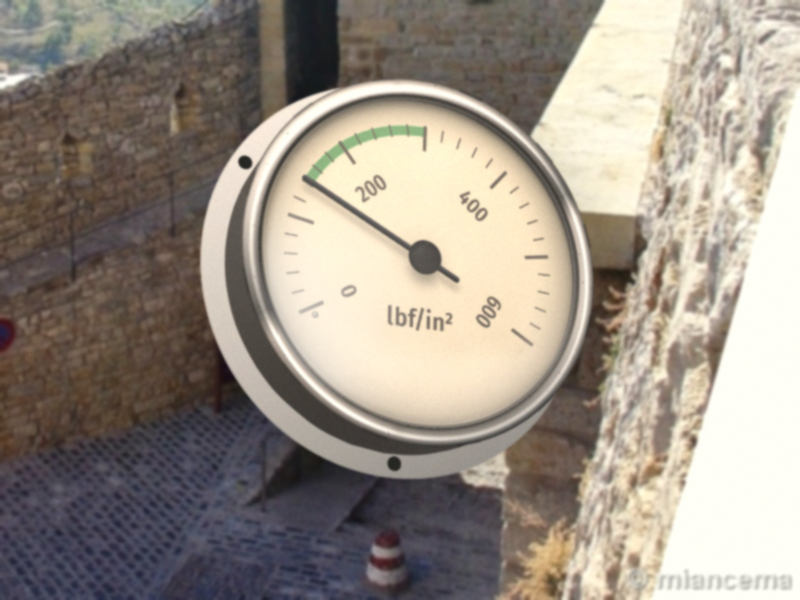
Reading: 140 psi
